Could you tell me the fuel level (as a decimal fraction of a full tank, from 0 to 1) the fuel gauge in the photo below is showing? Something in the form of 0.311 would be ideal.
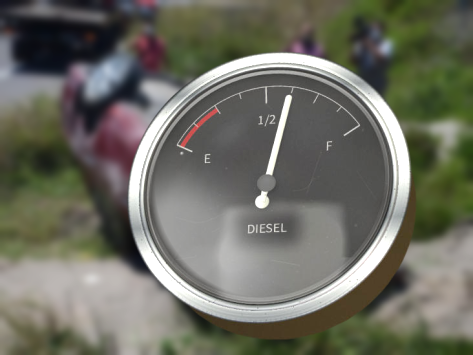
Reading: 0.625
